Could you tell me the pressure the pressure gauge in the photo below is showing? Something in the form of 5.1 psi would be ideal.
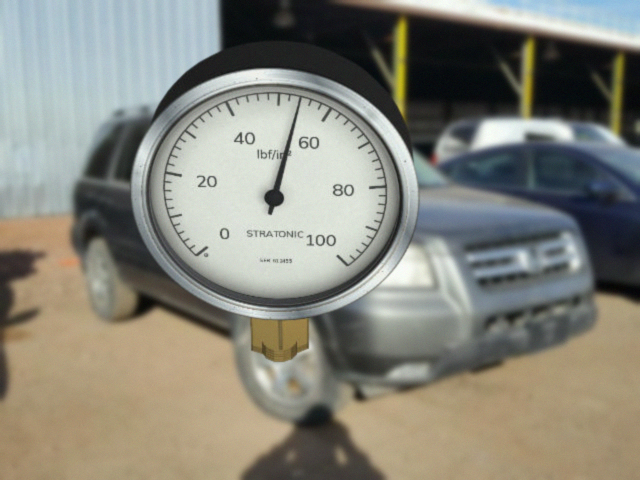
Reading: 54 psi
